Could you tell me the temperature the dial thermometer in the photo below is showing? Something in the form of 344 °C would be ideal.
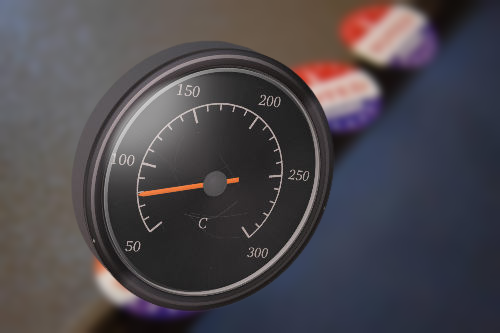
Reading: 80 °C
